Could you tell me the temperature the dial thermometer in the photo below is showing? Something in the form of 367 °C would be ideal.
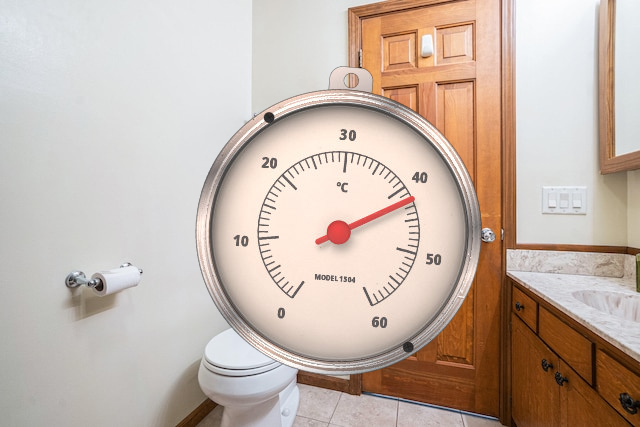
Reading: 42 °C
